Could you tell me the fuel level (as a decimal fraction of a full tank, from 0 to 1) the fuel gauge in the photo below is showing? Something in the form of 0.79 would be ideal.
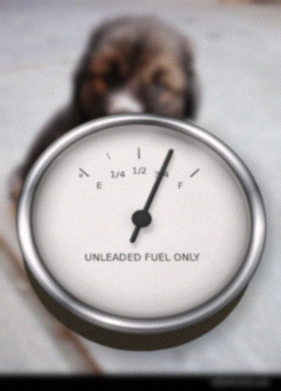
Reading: 0.75
